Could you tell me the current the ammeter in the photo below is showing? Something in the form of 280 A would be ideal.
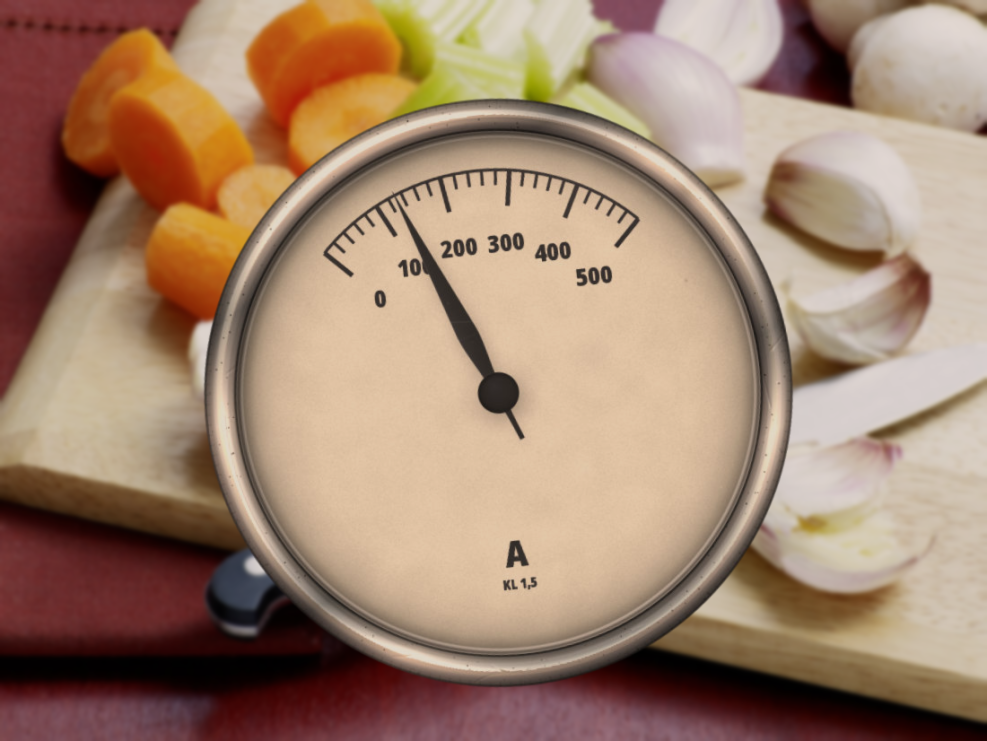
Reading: 130 A
